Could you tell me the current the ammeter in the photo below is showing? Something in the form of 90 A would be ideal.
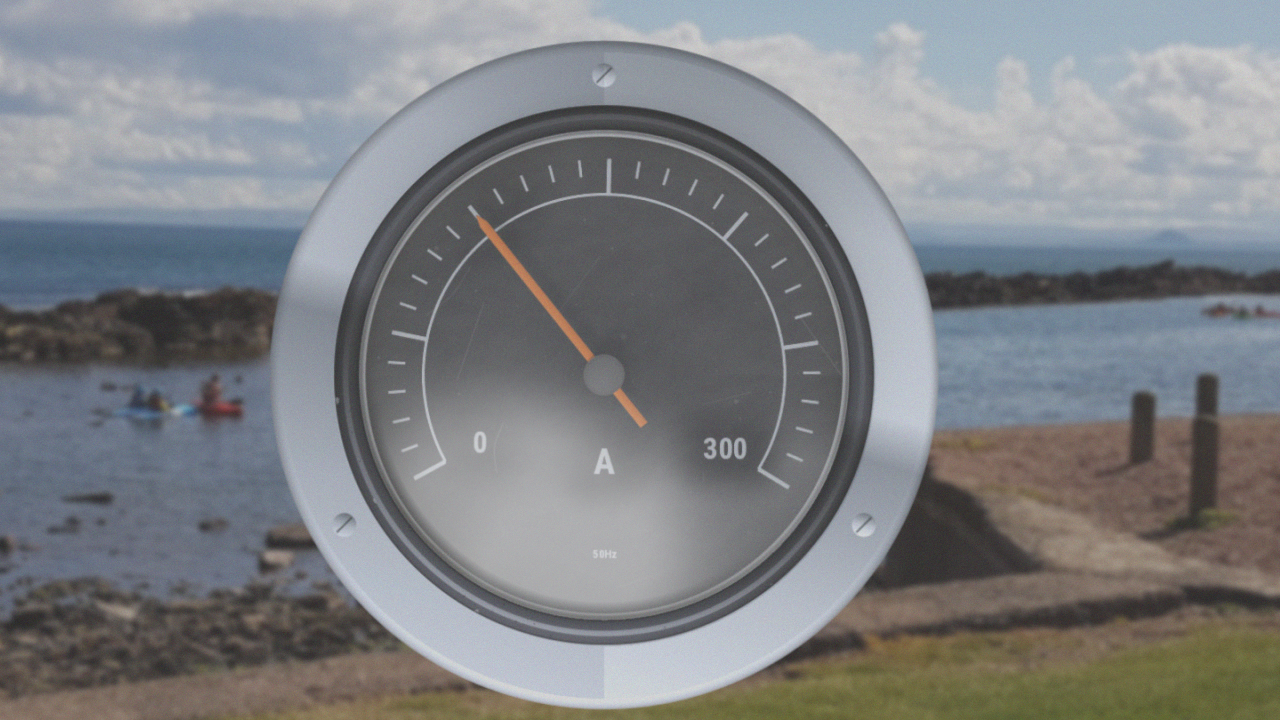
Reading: 100 A
